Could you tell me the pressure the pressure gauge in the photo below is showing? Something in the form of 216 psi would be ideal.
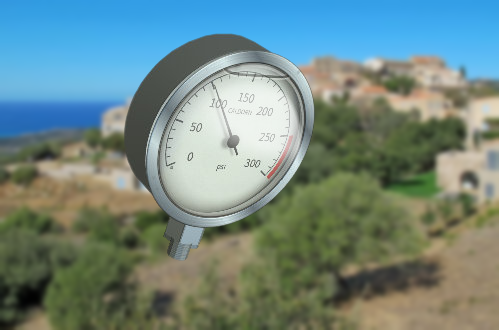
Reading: 100 psi
